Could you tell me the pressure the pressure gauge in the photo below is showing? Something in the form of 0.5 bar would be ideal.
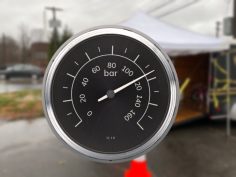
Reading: 115 bar
